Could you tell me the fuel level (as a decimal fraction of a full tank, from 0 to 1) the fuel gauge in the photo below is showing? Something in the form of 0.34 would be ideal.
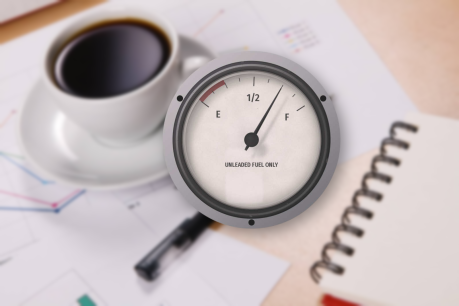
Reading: 0.75
